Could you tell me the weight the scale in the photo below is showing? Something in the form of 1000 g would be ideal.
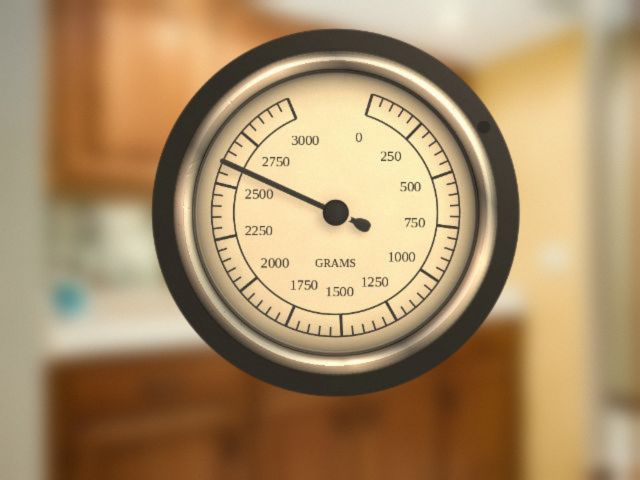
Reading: 2600 g
